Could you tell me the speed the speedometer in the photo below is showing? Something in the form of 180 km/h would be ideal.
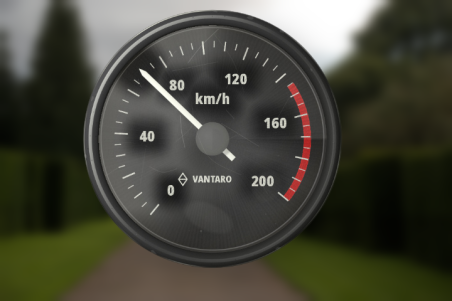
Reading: 70 km/h
